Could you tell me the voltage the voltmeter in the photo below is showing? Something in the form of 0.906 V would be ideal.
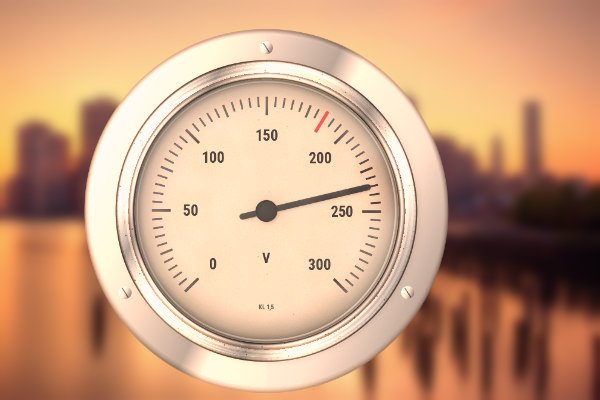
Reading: 235 V
